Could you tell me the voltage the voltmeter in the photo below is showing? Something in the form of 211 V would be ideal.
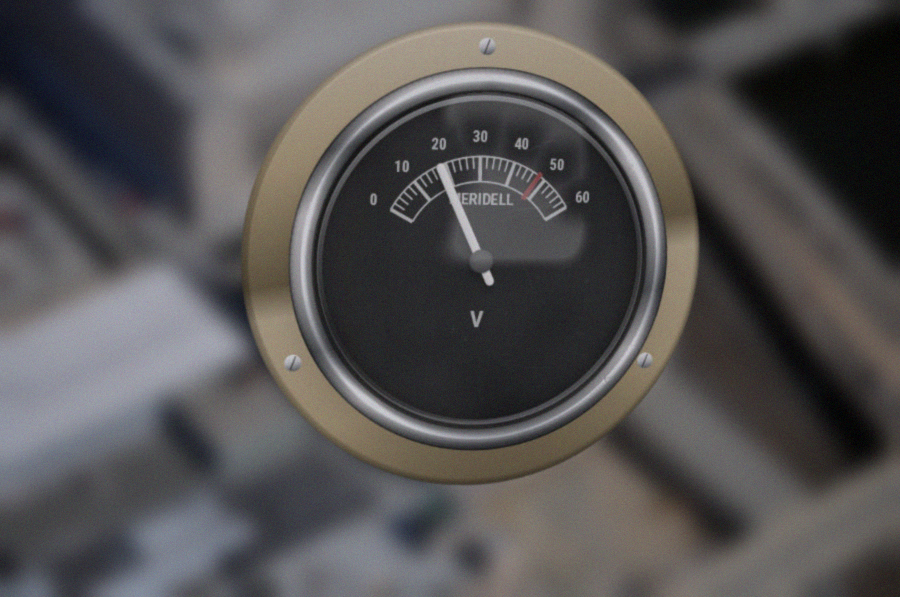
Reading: 18 V
